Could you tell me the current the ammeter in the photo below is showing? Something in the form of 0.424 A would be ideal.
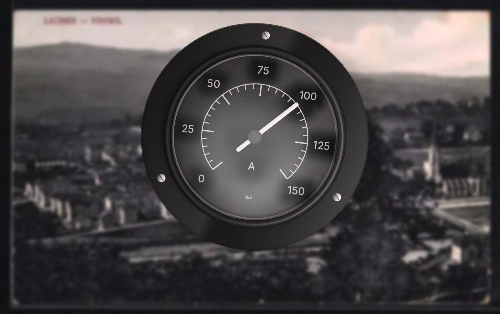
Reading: 100 A
